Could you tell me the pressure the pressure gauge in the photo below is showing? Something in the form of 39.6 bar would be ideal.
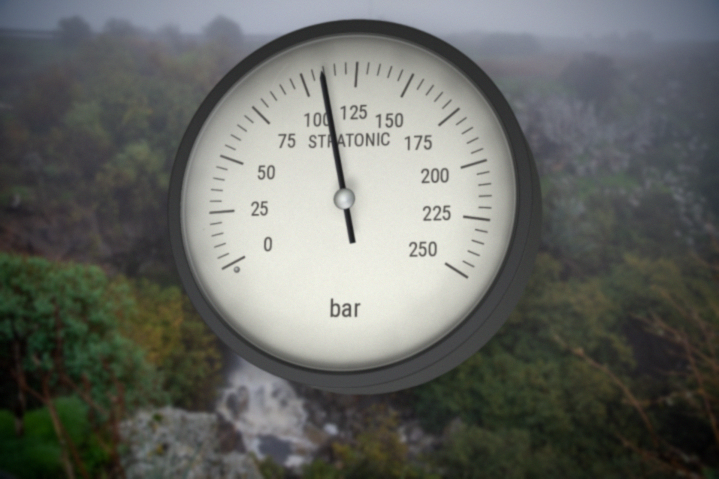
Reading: 110 bar
